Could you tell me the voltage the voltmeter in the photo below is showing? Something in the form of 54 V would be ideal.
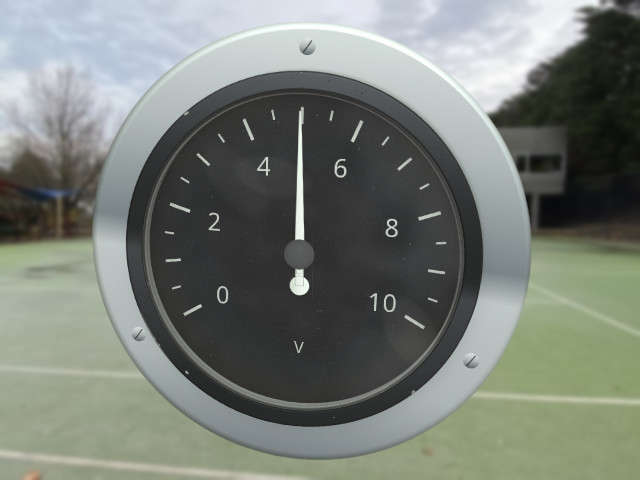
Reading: 5 V
